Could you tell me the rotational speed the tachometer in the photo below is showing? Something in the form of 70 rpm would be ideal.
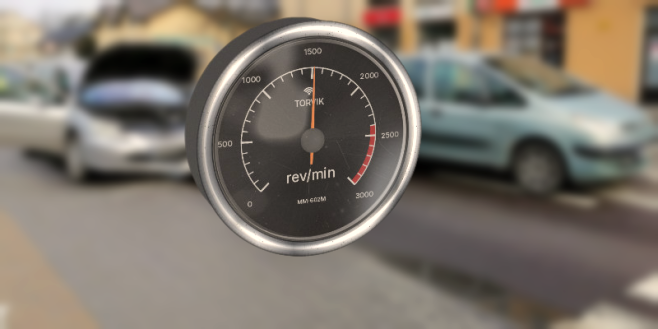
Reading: 1500 rpm
